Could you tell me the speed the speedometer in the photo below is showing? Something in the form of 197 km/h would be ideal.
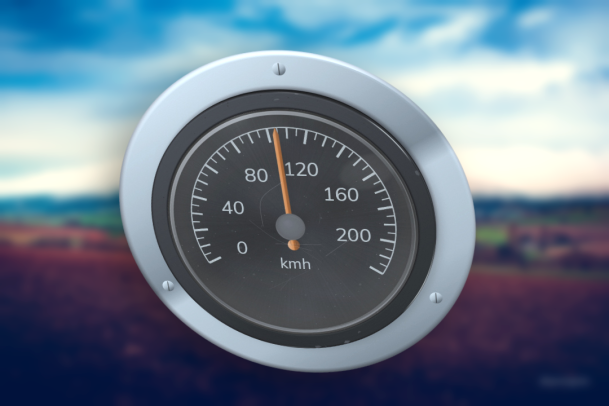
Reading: 105 km/h
